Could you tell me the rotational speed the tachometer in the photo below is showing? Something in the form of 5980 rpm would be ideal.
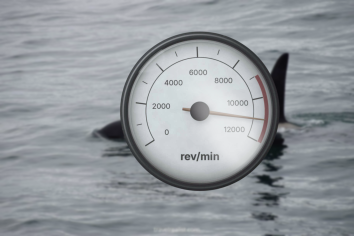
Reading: 11000 rpm
